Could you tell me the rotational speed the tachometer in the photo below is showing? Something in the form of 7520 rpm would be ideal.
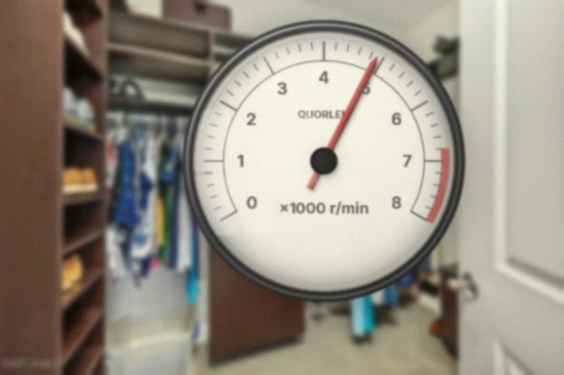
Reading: 4900 rpm
